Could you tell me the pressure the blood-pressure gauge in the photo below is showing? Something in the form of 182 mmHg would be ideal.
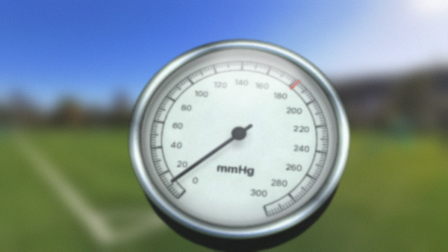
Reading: 10 mmHg
